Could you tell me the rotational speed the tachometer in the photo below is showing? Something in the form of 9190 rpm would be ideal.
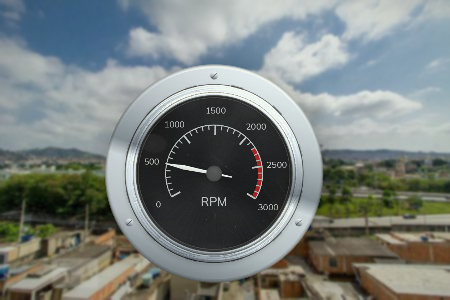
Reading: 500 rpm
